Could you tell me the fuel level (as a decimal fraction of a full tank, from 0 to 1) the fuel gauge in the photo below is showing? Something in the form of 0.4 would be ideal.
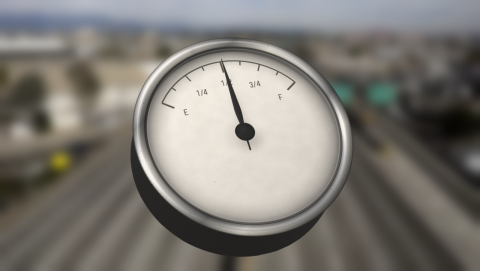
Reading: 0.5
